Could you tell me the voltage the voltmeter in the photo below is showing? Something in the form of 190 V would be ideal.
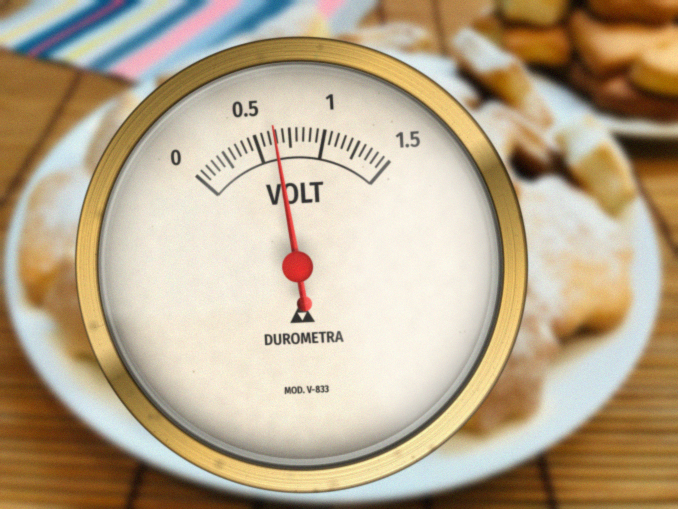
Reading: 0.65 V
